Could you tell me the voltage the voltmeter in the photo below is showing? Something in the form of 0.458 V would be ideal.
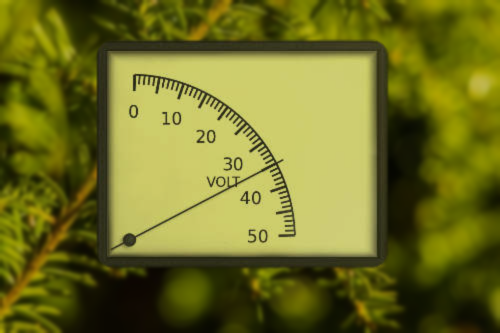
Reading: 35 V
